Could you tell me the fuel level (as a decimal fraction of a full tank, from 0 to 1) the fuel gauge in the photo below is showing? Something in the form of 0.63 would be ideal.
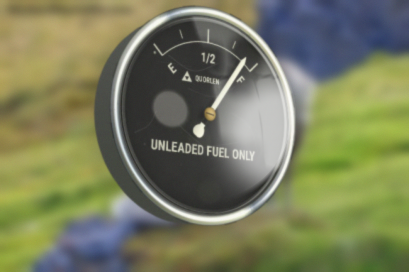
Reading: 0.875
